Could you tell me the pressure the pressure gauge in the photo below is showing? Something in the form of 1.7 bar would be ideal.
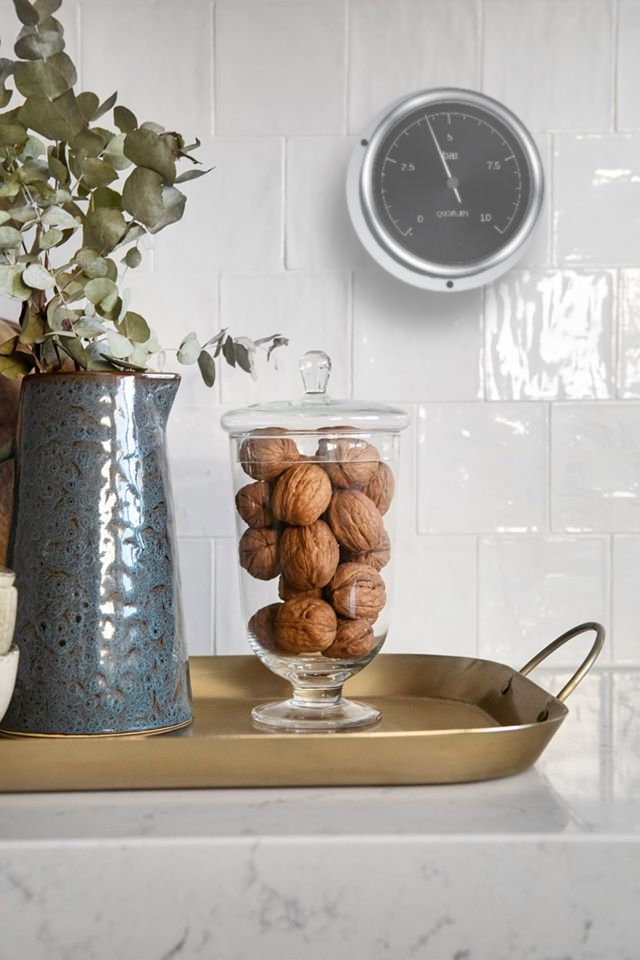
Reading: 4.25 bar
